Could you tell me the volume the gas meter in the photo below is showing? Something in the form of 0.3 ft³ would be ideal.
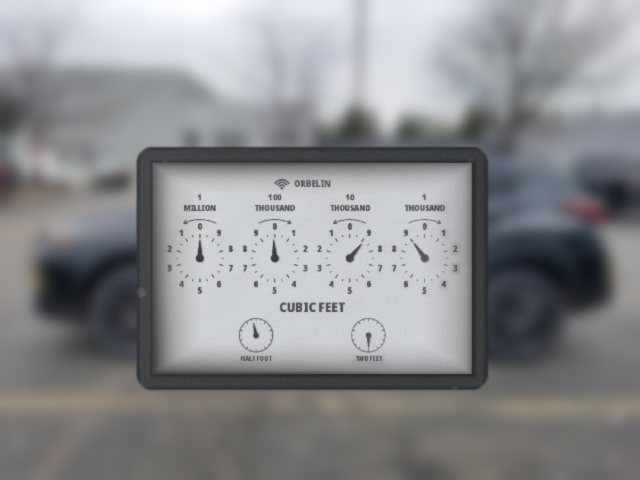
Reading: 998900 ft³
